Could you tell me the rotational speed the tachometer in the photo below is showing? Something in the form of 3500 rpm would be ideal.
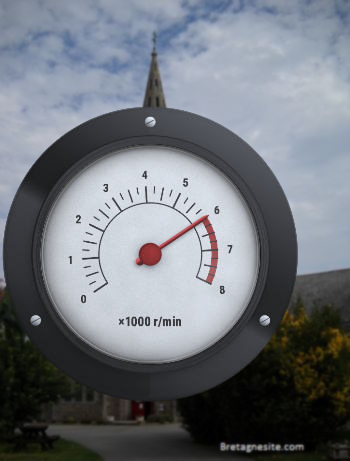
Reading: 6000 rpm
